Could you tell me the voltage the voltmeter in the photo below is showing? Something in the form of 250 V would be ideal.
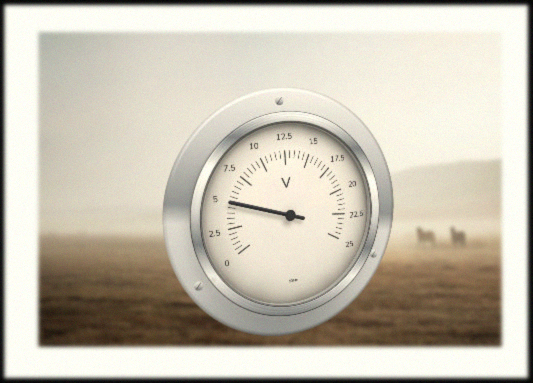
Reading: 5 V
